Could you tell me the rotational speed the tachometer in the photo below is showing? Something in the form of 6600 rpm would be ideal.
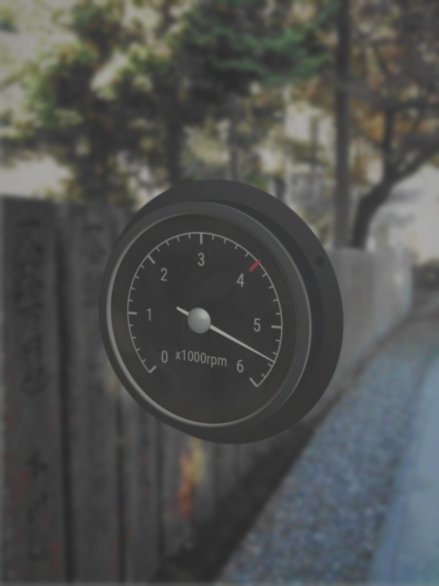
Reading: 5500 rpm
